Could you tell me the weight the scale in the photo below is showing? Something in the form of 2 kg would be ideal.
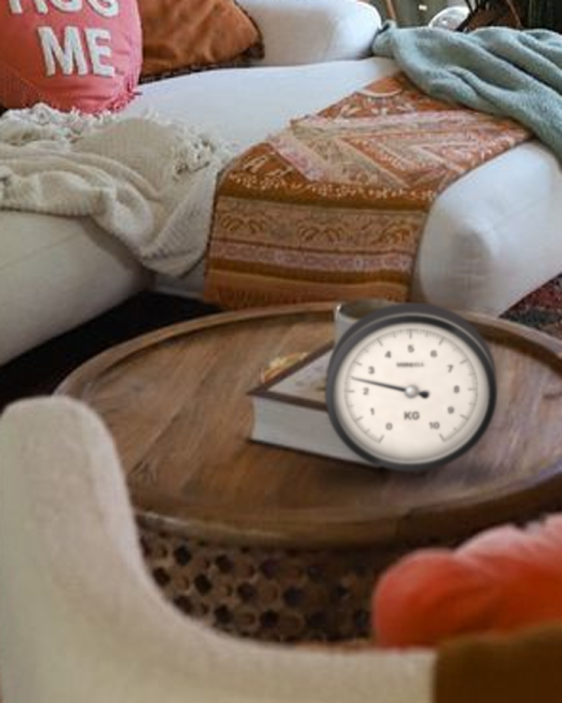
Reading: 2.5 kg
